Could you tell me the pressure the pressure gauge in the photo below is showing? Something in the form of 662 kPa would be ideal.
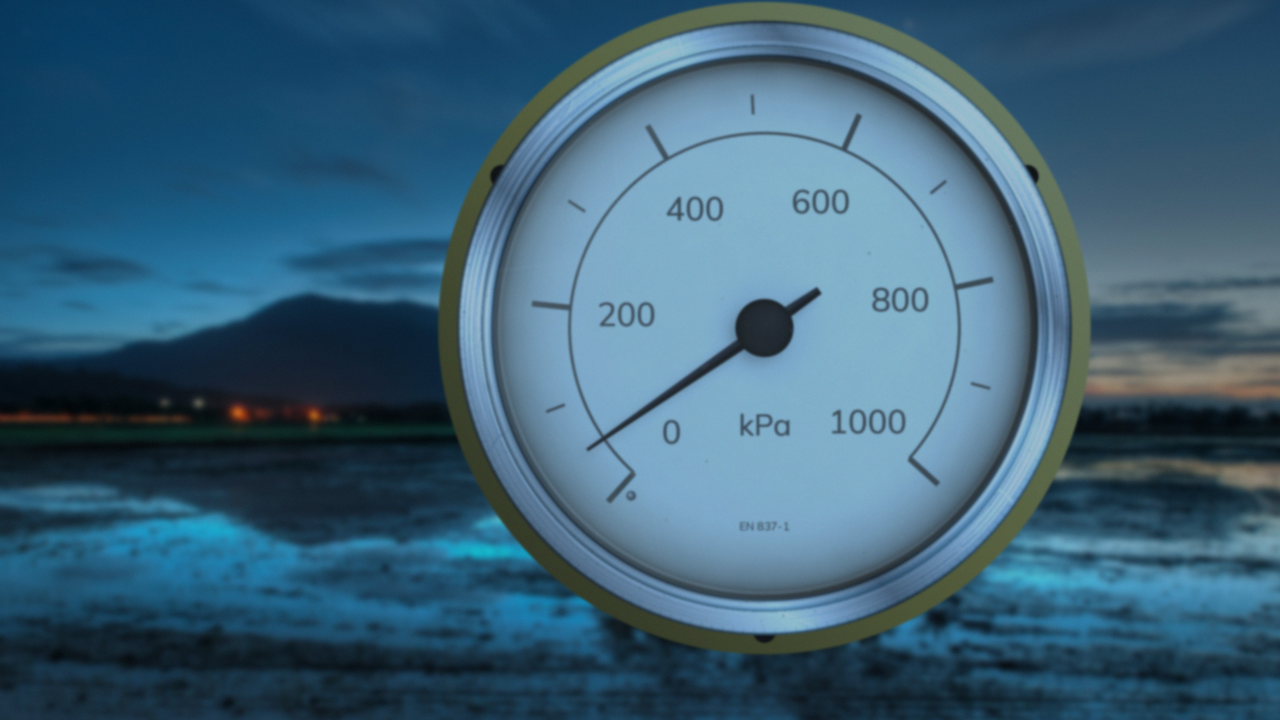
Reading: 50 kPa
